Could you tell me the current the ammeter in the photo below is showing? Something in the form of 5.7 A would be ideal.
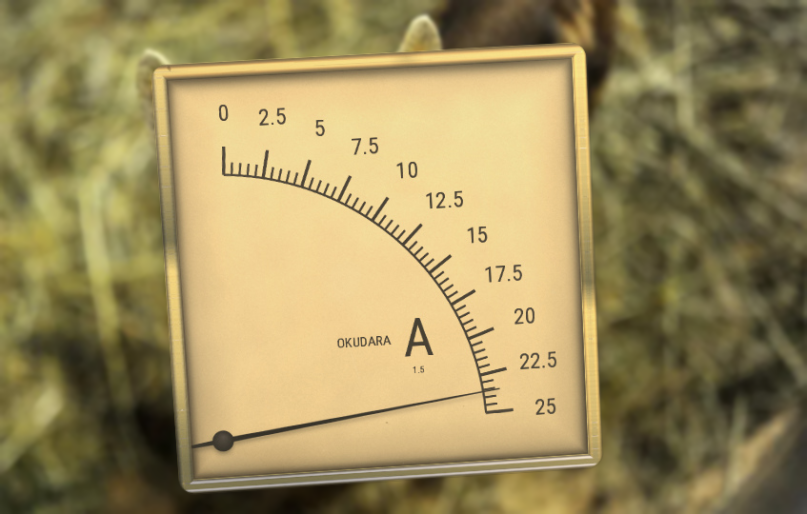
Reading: 23.5 A
